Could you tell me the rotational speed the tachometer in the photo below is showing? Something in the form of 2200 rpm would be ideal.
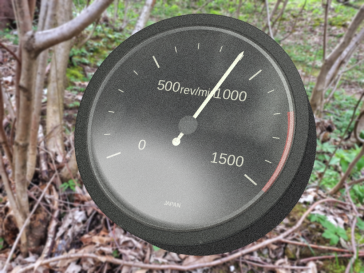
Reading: 900 rpm
